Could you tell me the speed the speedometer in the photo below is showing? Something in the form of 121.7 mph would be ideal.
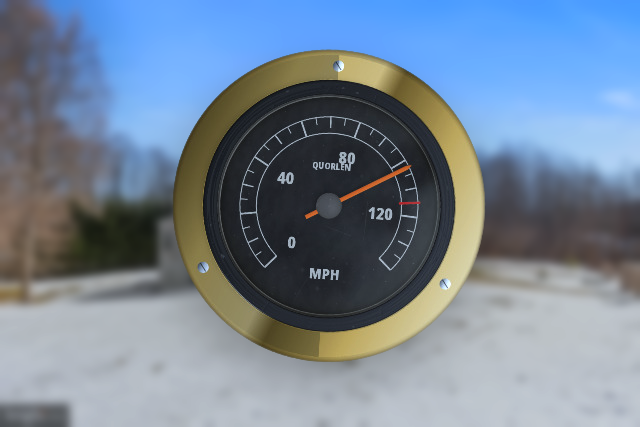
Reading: 102.5 mph
